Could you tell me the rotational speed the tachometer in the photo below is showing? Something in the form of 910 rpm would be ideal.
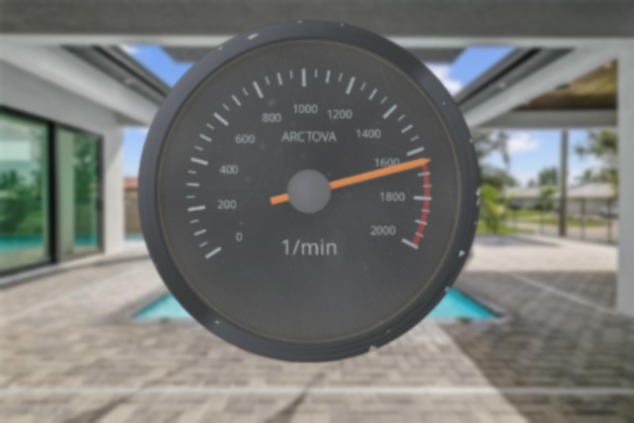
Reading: 1650 rpm
